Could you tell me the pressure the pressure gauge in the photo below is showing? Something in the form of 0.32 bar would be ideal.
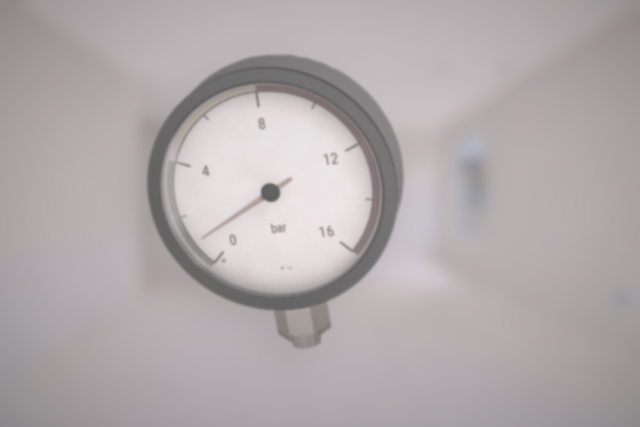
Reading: 1 bar
